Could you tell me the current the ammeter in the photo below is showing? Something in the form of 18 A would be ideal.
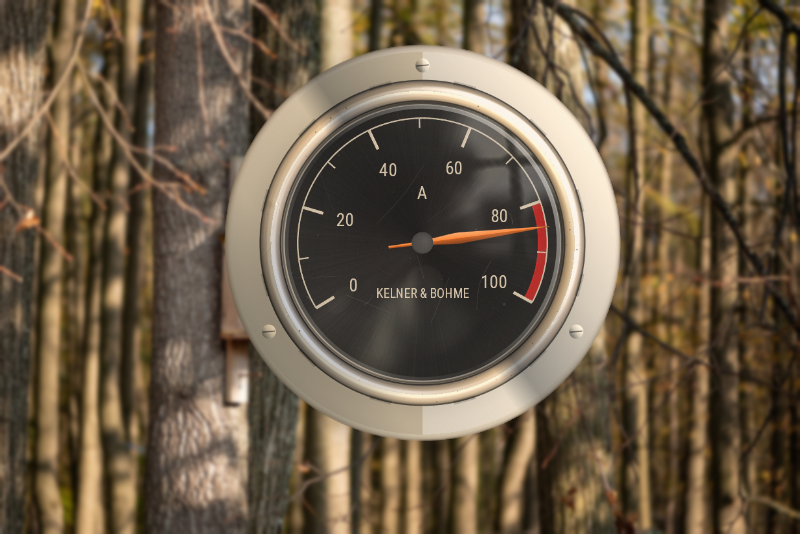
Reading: 85 A
